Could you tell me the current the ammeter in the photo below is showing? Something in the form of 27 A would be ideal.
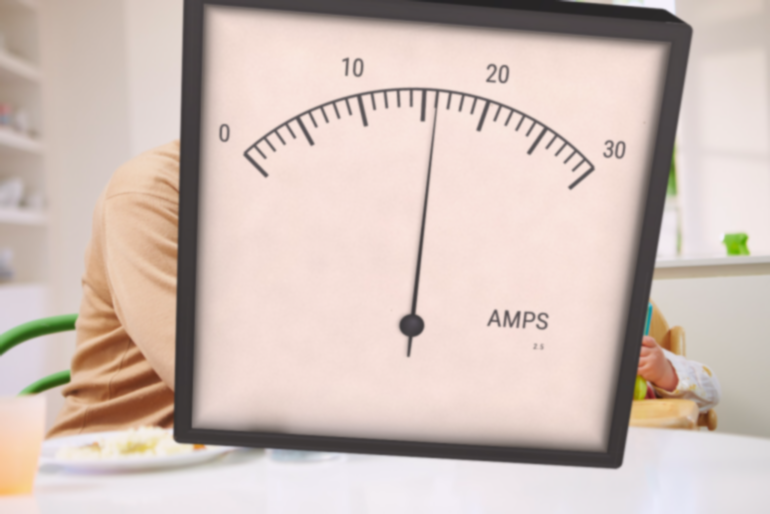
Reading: 16 A
